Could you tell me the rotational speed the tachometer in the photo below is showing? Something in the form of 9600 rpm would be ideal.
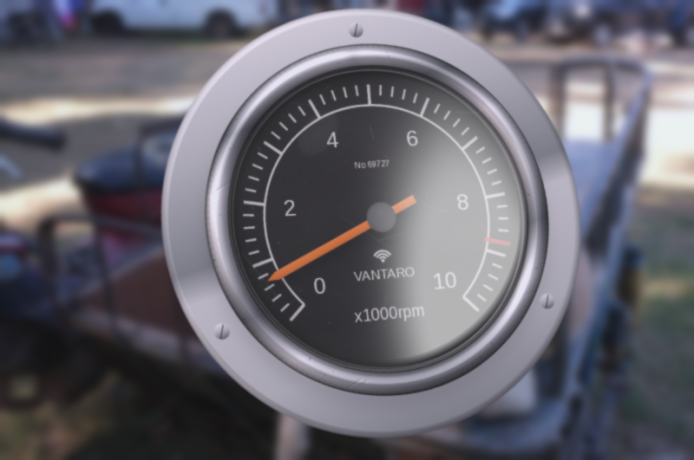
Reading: 700 rpm
